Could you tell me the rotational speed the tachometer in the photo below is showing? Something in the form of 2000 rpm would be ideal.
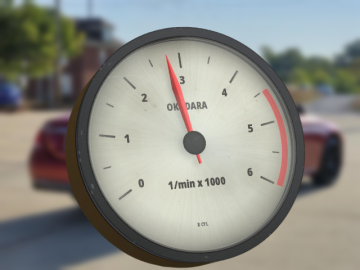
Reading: 2750 rpm
